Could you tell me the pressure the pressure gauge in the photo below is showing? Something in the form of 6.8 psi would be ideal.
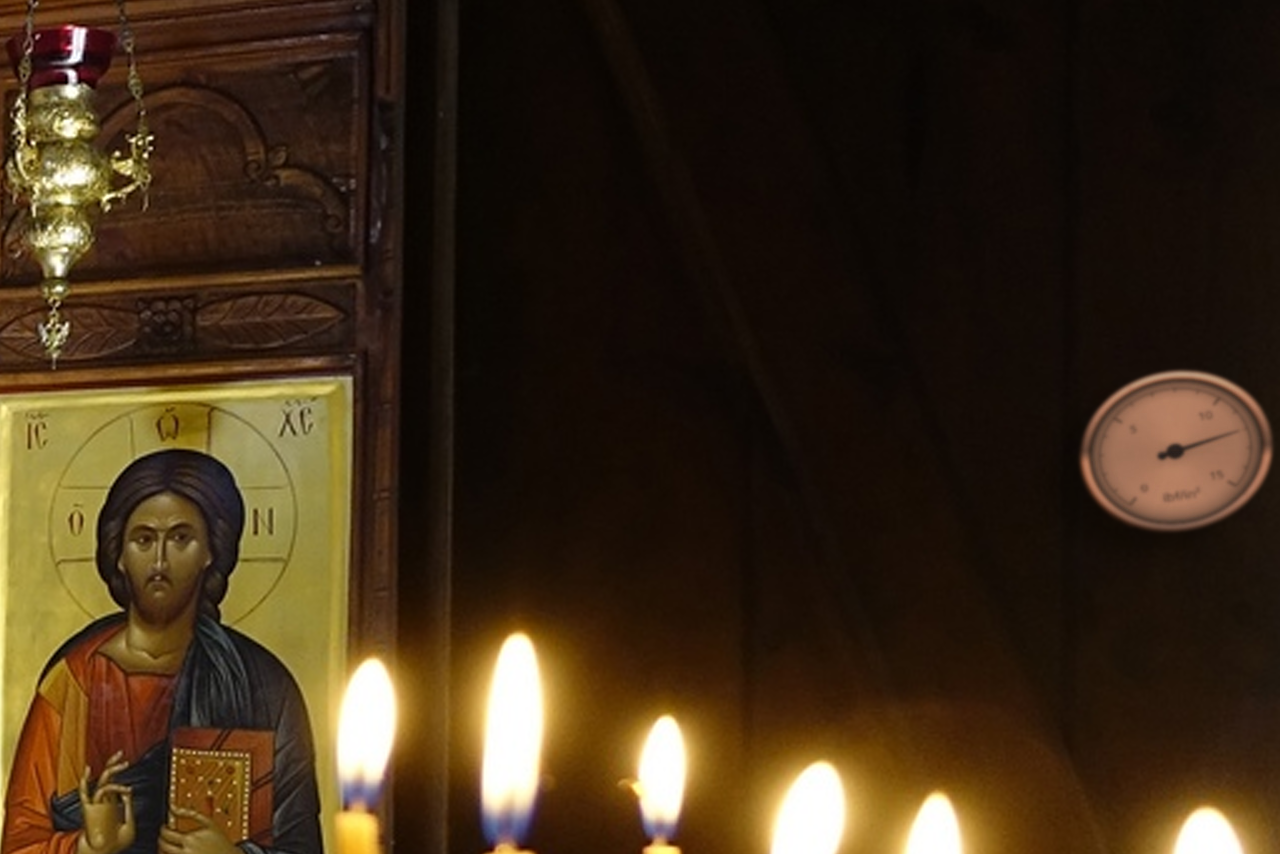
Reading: 12 psi
